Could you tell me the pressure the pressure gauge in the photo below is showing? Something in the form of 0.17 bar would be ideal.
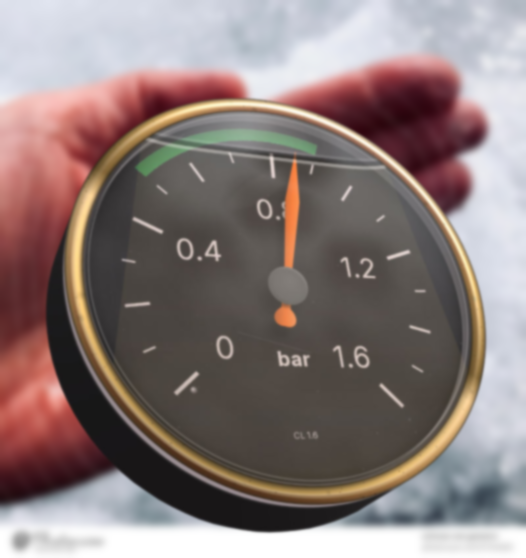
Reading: 0.85 bar
